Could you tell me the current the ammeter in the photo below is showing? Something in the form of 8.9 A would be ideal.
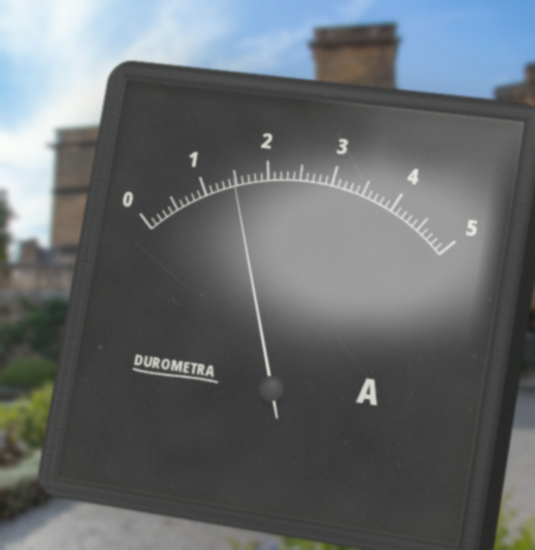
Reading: 1.5 A
